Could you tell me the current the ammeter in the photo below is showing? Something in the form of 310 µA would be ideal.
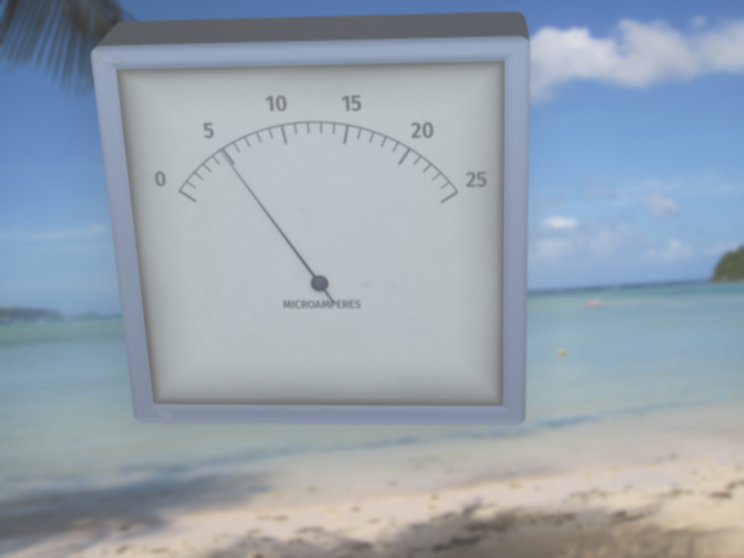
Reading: 5 µA
